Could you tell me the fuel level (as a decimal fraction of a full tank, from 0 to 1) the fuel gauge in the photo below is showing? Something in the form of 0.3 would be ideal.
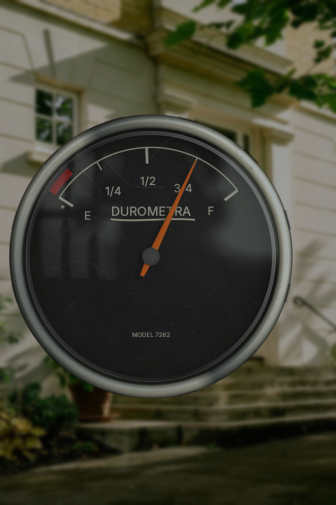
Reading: 0.75
